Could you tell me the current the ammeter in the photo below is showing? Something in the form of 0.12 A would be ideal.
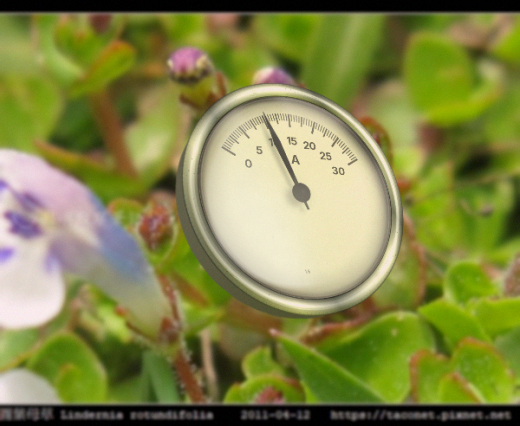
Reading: 10 A
